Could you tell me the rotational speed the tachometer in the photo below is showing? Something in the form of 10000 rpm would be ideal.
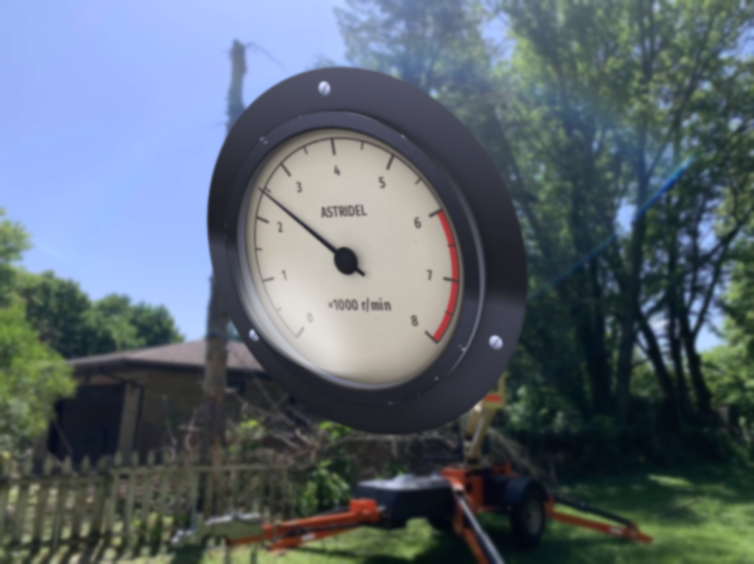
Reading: 2500 rpm
